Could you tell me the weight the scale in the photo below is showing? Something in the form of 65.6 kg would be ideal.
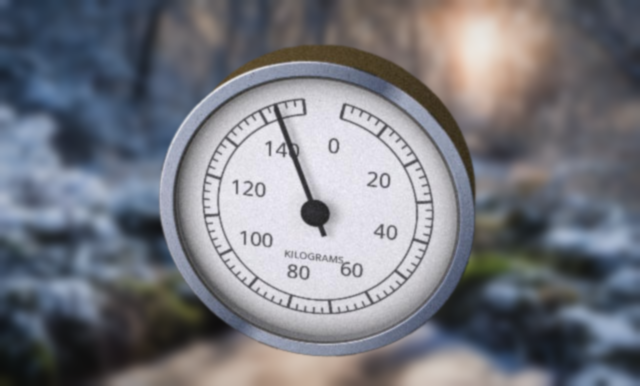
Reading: 144 kg
